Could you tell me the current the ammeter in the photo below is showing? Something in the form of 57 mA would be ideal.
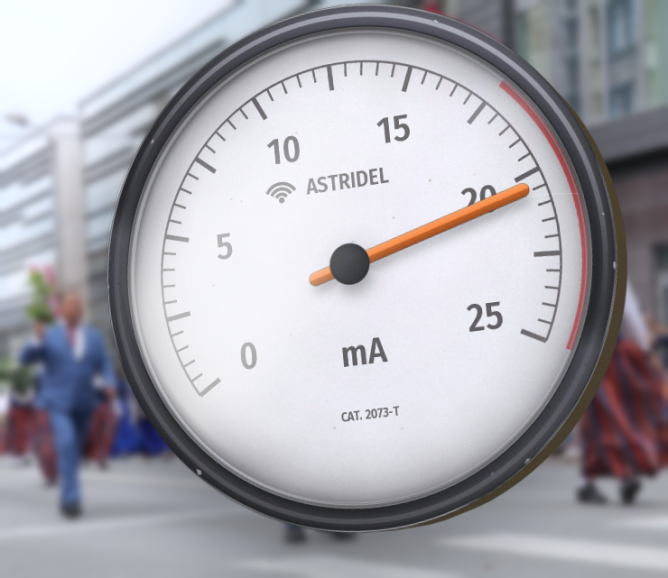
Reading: 20.5 mA
